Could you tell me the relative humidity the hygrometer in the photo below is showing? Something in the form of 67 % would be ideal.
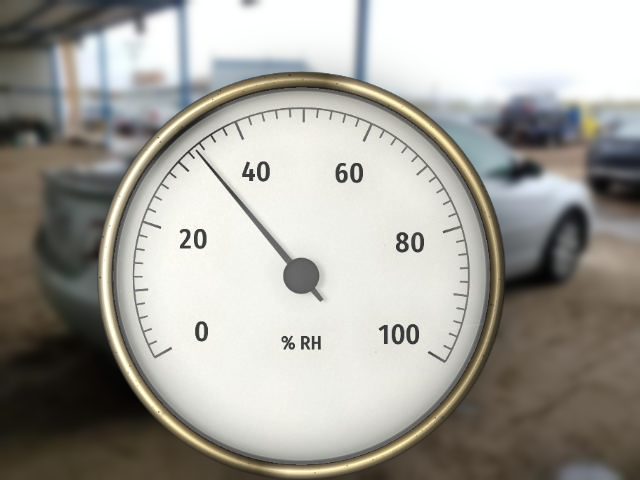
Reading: 33 %
